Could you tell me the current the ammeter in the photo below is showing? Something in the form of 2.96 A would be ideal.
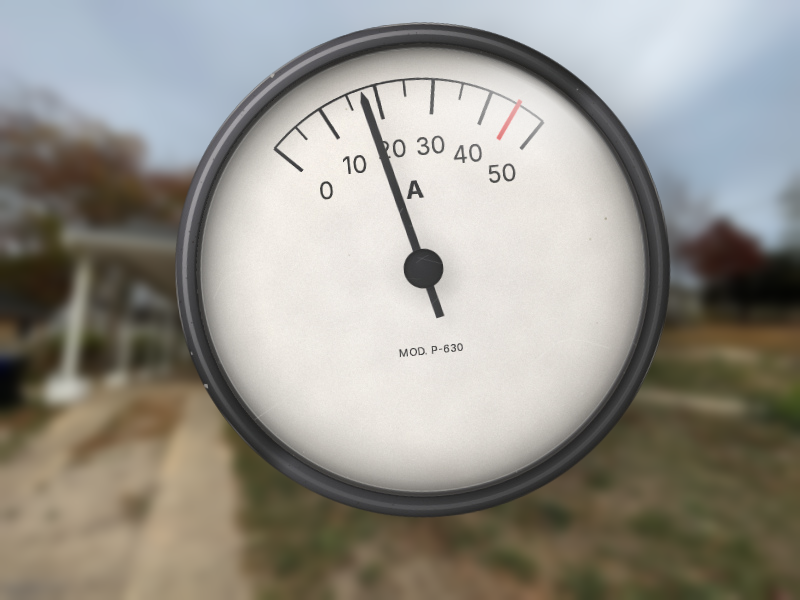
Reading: 17.5 A
